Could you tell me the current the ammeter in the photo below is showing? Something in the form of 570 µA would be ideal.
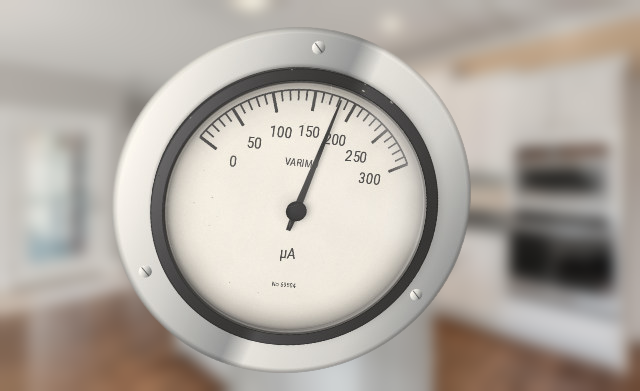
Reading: 180 µA
